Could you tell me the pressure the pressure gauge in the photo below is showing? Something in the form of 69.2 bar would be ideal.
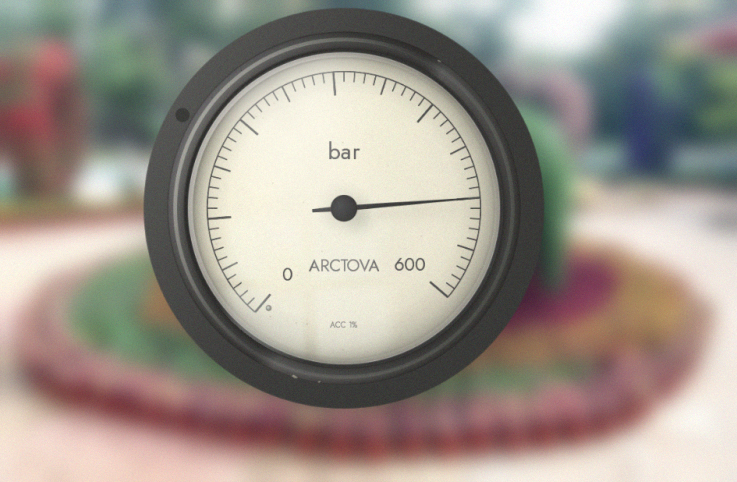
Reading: 500 bar
